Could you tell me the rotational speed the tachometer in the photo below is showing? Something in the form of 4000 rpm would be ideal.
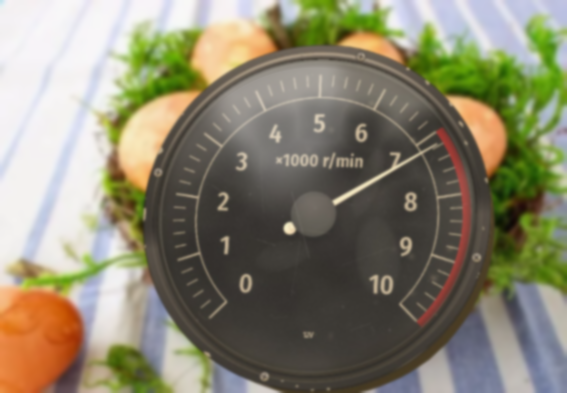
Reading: 7200 rpm
